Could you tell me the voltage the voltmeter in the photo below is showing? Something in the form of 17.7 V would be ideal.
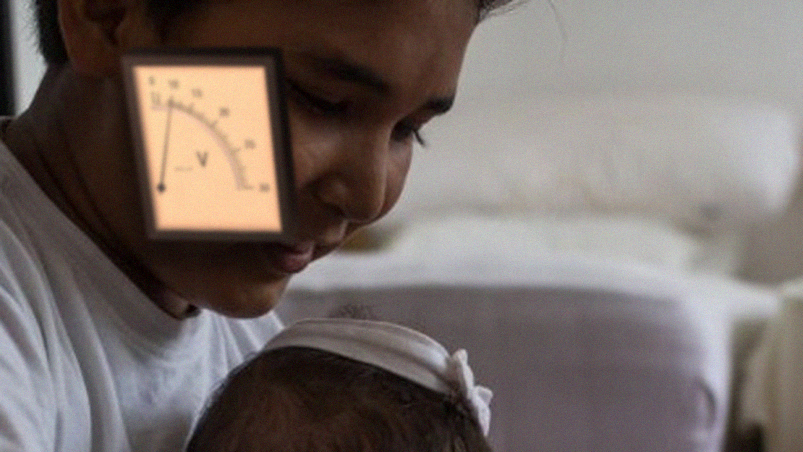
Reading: 10 V
